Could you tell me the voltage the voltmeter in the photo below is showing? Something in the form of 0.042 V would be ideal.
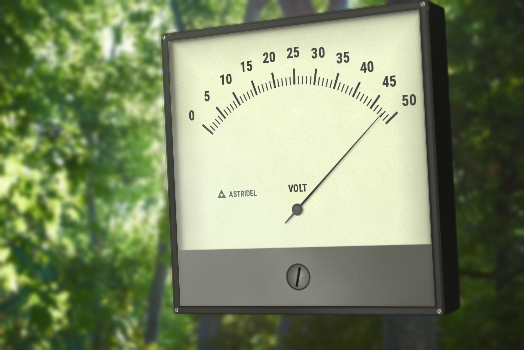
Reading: 48 V
